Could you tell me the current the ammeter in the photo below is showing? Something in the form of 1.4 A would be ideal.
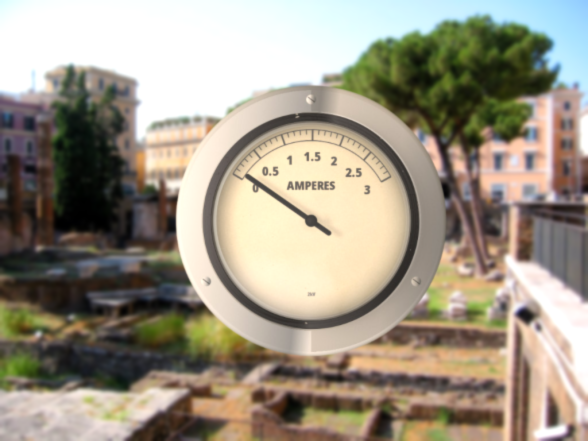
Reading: 0.1 A
